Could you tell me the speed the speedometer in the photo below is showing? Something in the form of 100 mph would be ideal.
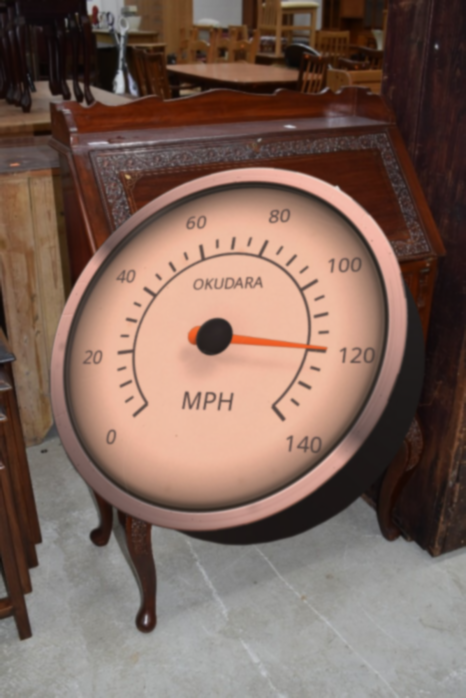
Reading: 120 mph
